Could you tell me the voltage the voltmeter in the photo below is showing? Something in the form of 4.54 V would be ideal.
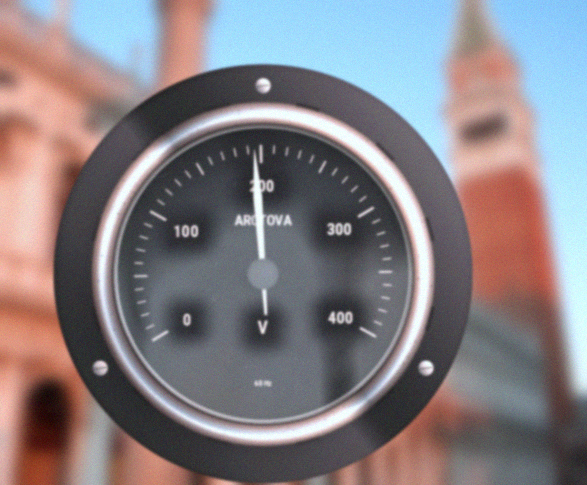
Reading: 195 V
